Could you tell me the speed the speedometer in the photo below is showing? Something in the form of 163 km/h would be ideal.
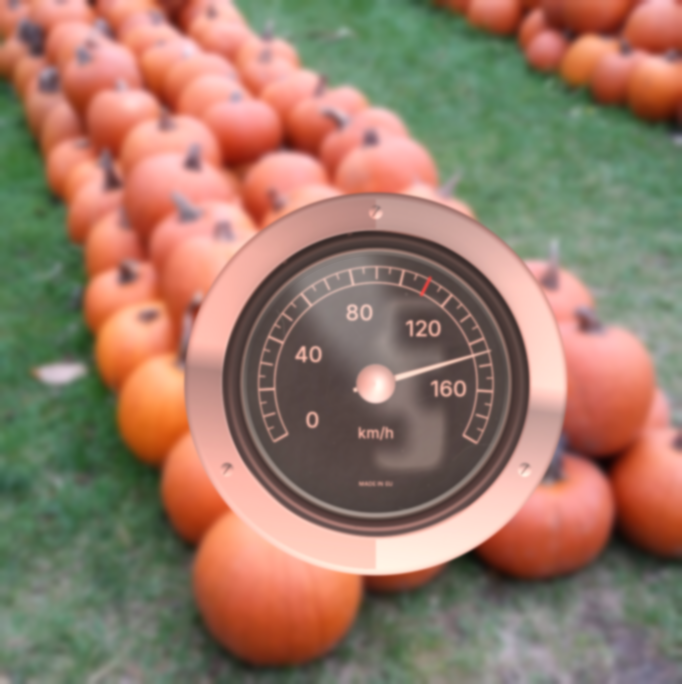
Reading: 145 km/h
